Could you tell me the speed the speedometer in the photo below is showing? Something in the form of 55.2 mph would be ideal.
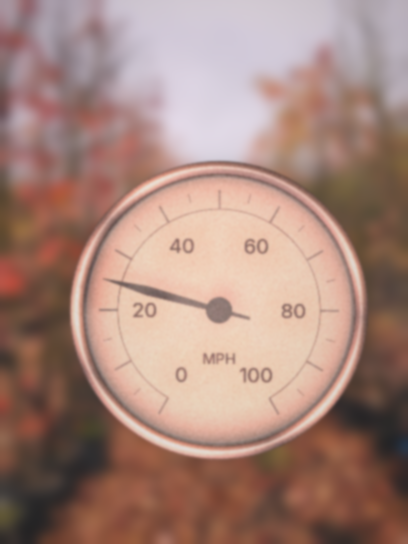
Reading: 25 mph
